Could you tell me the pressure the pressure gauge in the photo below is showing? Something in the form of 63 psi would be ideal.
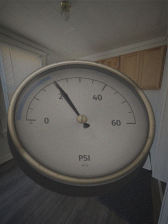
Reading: 20 psi
